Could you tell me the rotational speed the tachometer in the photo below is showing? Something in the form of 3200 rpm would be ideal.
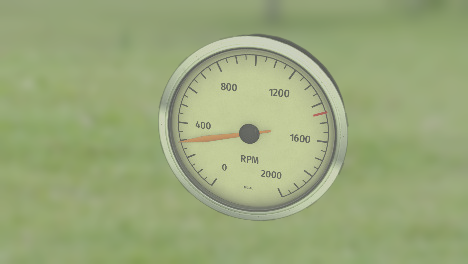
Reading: 300 rpm
